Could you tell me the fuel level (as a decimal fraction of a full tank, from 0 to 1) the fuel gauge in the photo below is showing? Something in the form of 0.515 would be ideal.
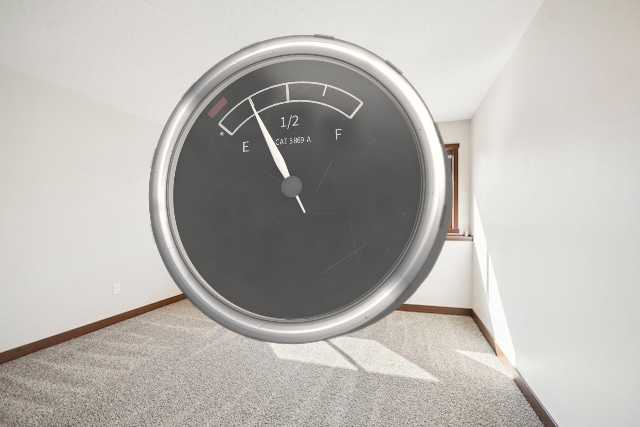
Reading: 0.25
